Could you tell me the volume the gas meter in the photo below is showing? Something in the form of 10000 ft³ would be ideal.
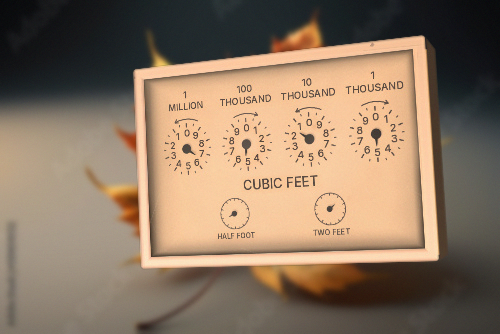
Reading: 651500 ft³
